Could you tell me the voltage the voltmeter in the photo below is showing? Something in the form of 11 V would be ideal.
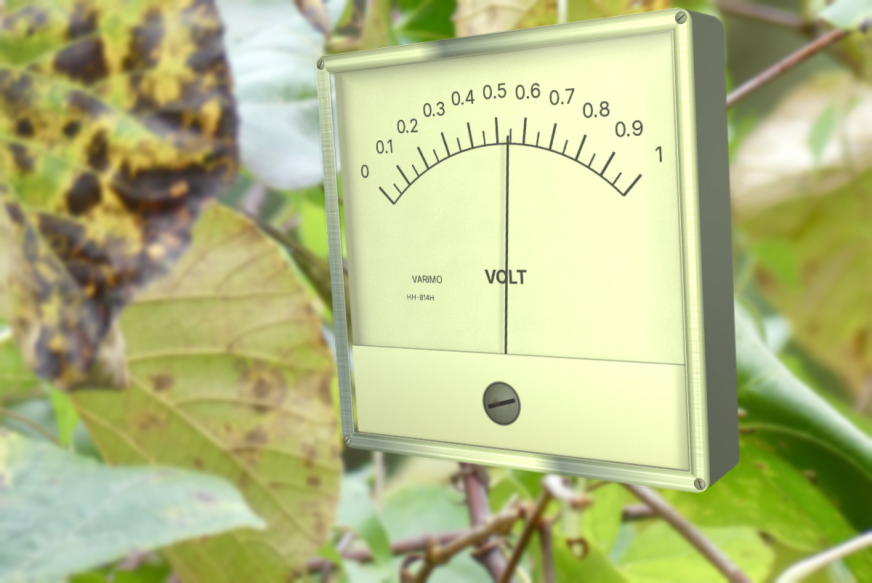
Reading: 0.55 V
